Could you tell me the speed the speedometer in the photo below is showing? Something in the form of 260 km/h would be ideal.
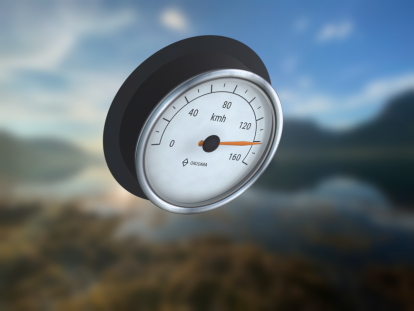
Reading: 140 km/h
